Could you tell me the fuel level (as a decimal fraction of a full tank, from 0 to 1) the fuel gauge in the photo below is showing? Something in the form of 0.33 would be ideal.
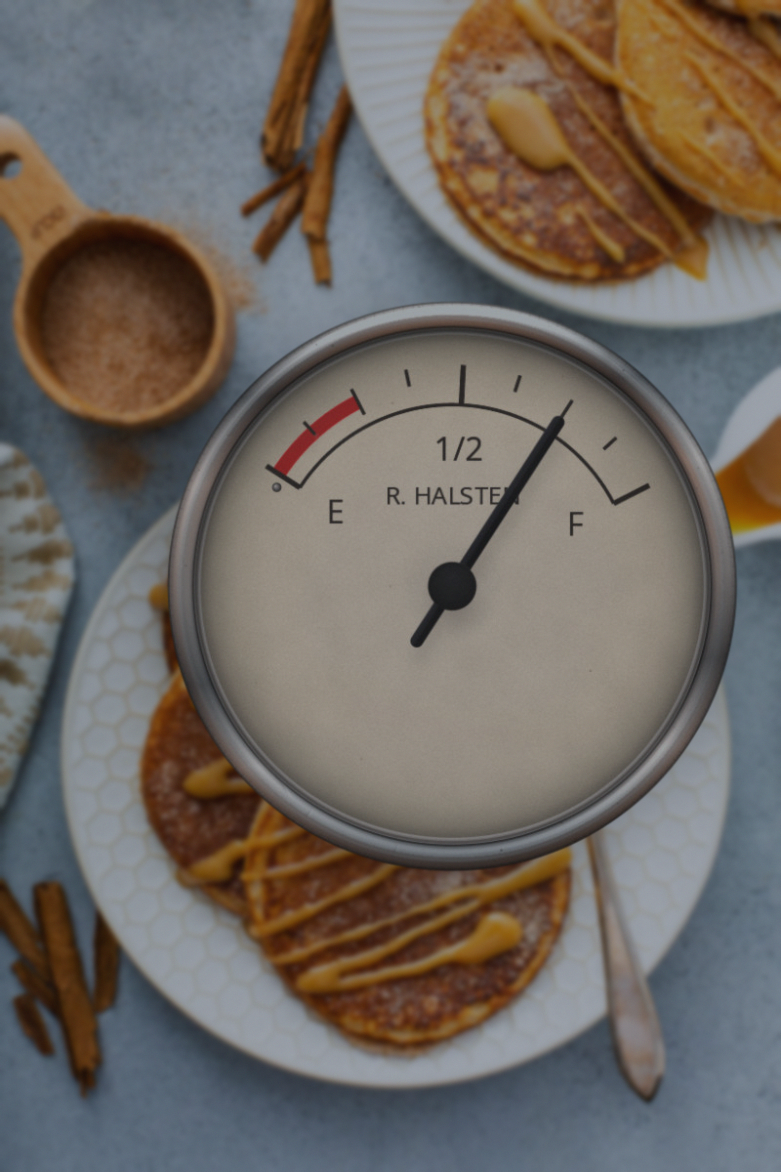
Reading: 0.75
